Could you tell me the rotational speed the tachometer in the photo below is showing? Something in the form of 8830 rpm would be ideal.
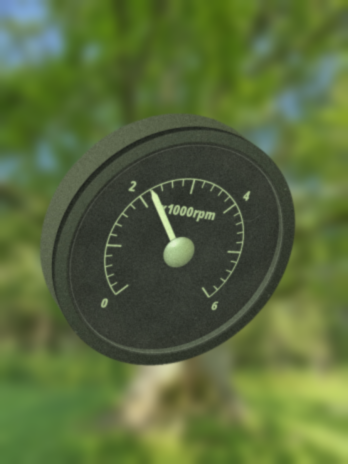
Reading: 2200 rpm
